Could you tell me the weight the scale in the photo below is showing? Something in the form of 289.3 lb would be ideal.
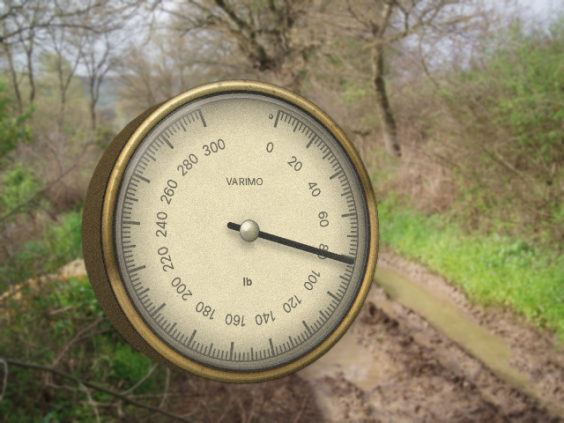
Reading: 82 lb
